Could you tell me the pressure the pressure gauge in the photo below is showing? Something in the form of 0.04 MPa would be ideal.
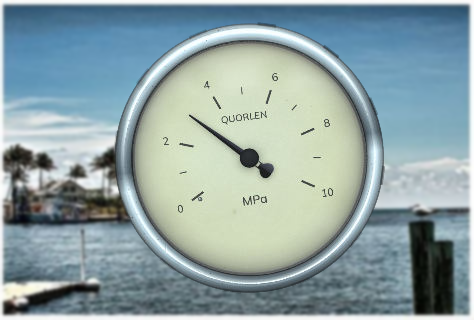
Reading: 3 MPa
